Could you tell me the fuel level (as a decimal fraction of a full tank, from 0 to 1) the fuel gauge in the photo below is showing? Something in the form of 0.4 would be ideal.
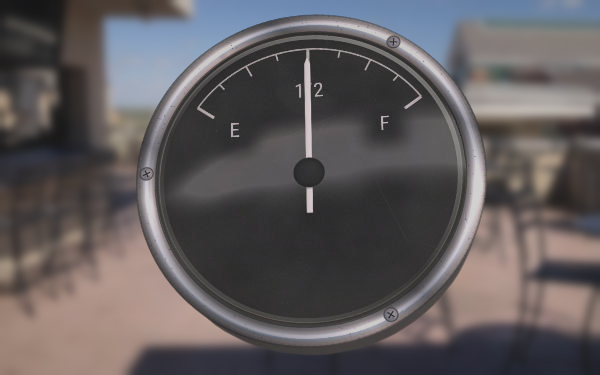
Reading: 0.5
